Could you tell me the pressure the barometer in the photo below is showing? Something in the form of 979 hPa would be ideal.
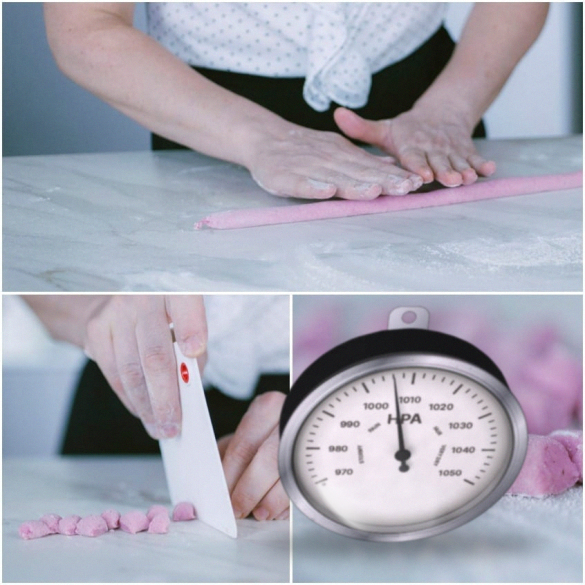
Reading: 1006 hPa
